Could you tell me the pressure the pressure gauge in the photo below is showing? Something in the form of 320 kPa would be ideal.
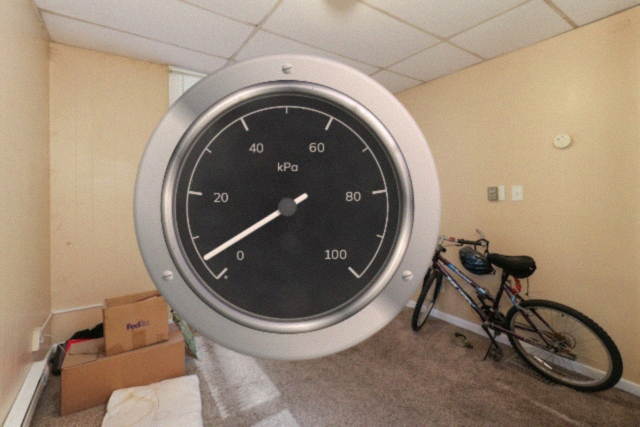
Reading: 5 kPa
